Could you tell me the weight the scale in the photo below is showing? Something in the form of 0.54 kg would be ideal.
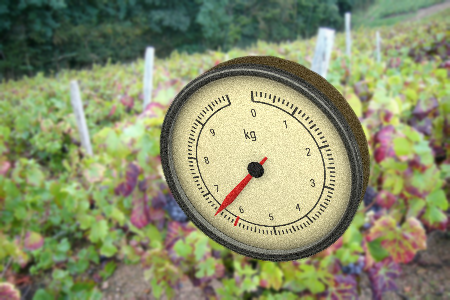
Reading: 6.5 kg
